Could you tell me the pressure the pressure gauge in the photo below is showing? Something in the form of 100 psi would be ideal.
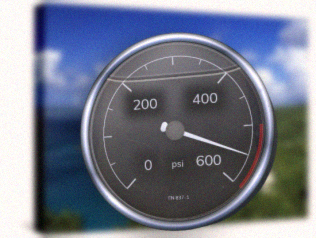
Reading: 550 psi
